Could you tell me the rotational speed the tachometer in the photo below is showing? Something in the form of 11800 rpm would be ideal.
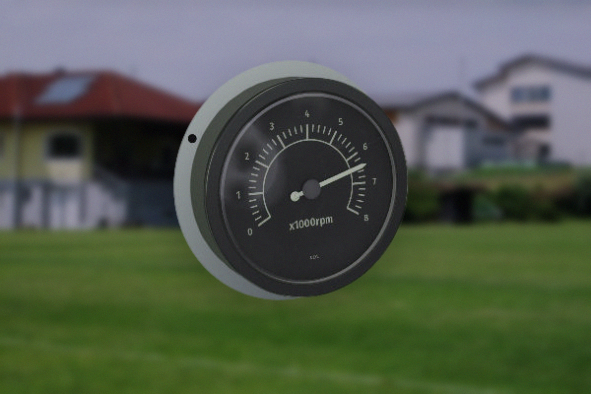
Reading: 6400 rpm
